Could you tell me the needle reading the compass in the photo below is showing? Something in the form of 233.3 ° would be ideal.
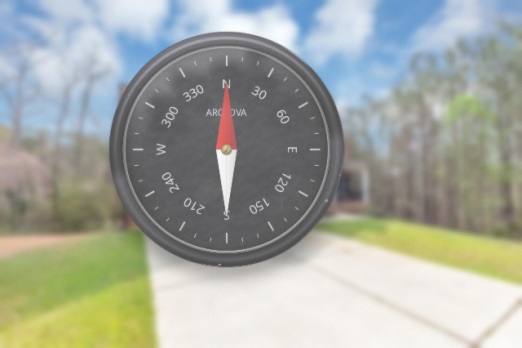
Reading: 0 °
